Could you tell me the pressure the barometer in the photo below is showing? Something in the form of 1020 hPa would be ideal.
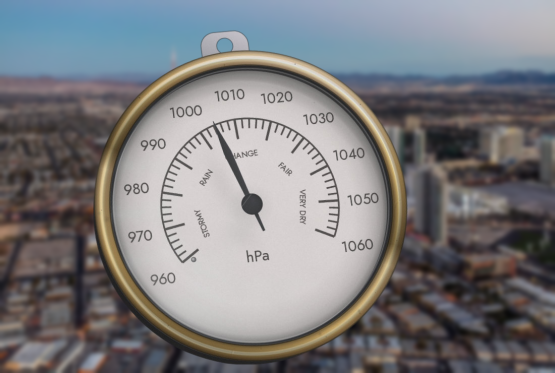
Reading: 1004 hPa
